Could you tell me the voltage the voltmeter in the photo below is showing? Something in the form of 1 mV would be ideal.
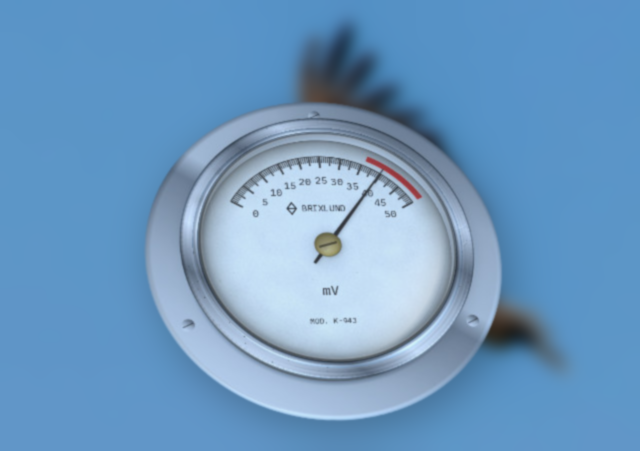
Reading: 40 mV
